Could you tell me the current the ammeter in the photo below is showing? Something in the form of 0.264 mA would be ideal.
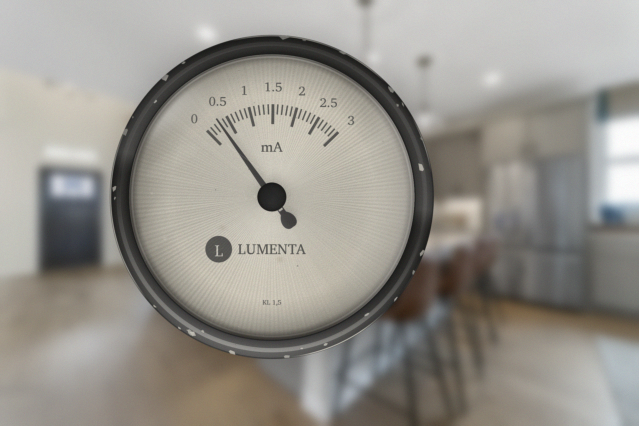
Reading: 0.3 mA
